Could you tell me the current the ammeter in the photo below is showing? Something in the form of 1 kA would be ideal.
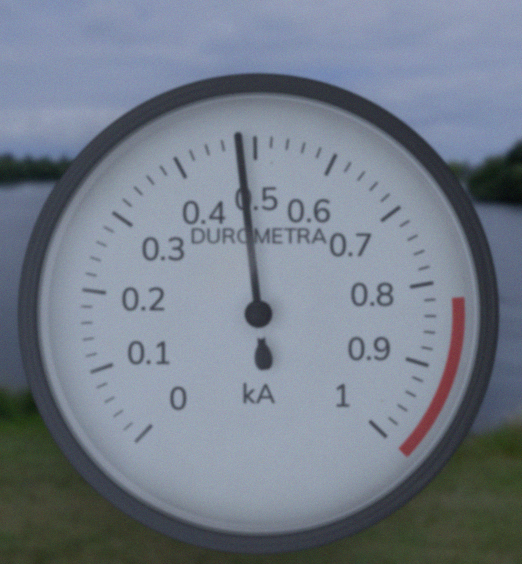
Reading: 0.48 kA
